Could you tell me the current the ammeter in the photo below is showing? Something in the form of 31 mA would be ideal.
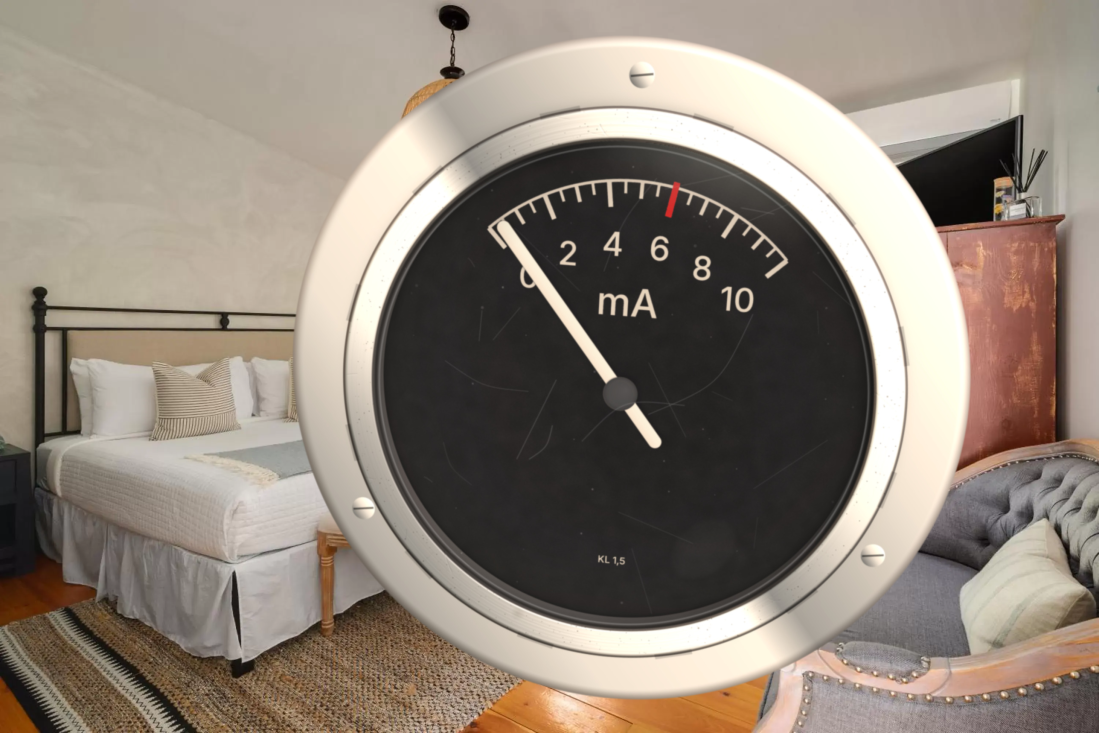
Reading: 0.5 mA
